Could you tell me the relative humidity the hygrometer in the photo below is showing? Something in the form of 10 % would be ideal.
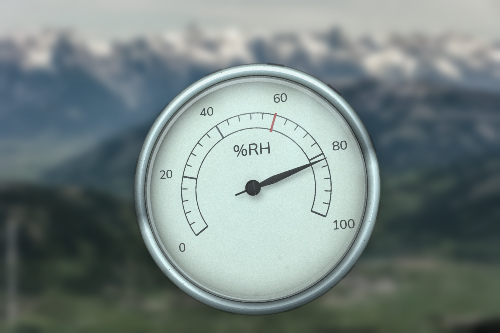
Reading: 82 %
